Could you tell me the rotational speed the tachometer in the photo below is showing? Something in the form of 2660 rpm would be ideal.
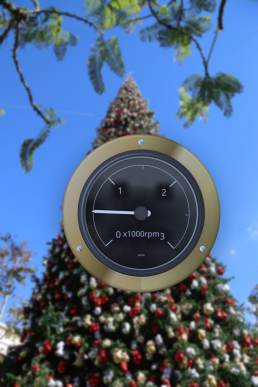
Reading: 500 rpm
